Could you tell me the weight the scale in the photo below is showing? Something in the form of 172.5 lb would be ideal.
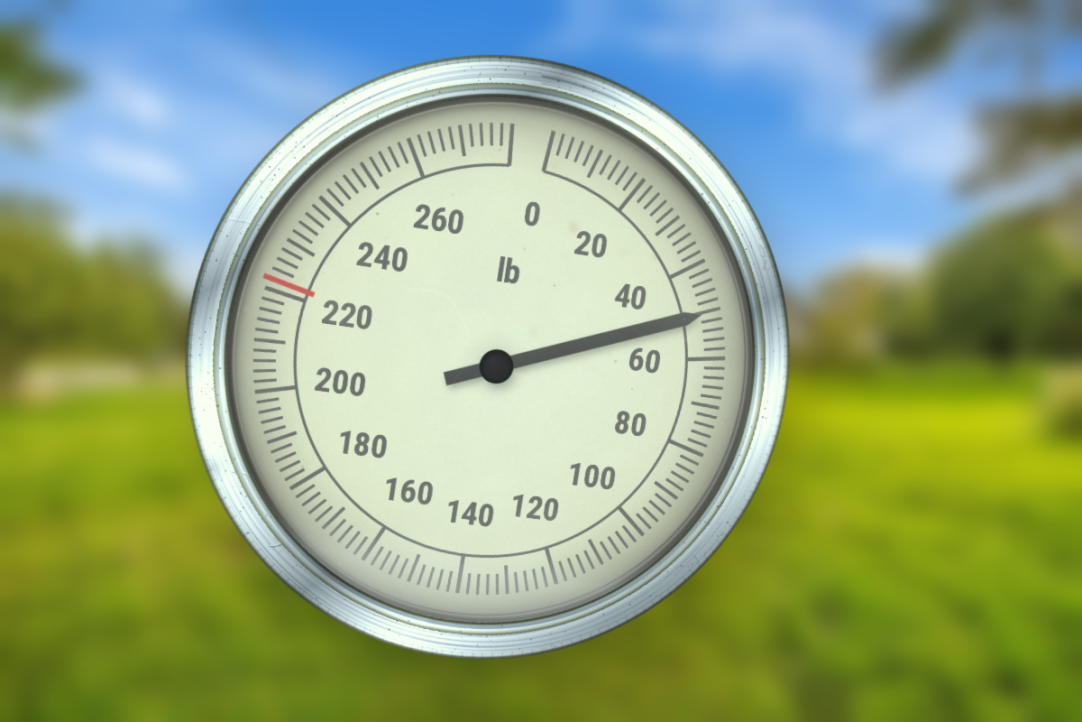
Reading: 50 lb
